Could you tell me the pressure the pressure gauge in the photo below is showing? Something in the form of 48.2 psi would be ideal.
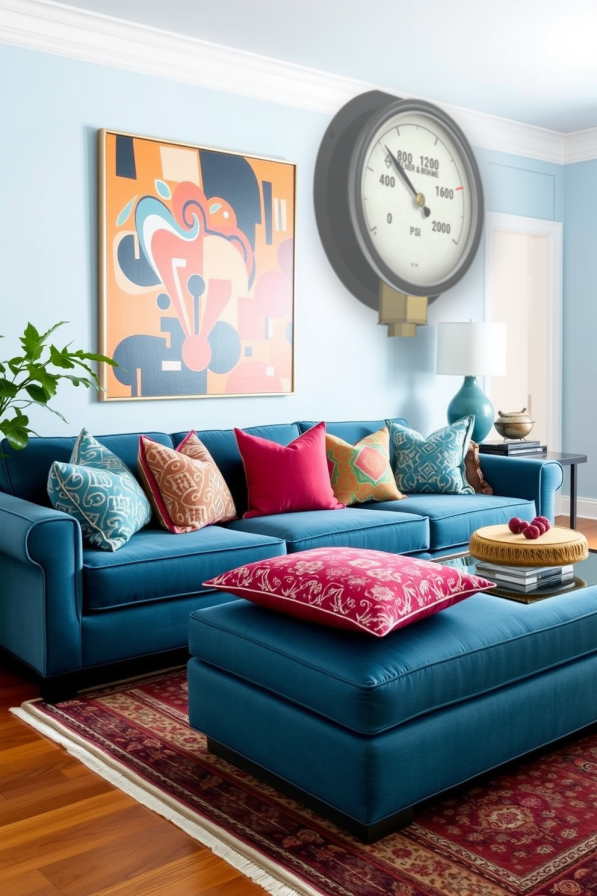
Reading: 600 psi
